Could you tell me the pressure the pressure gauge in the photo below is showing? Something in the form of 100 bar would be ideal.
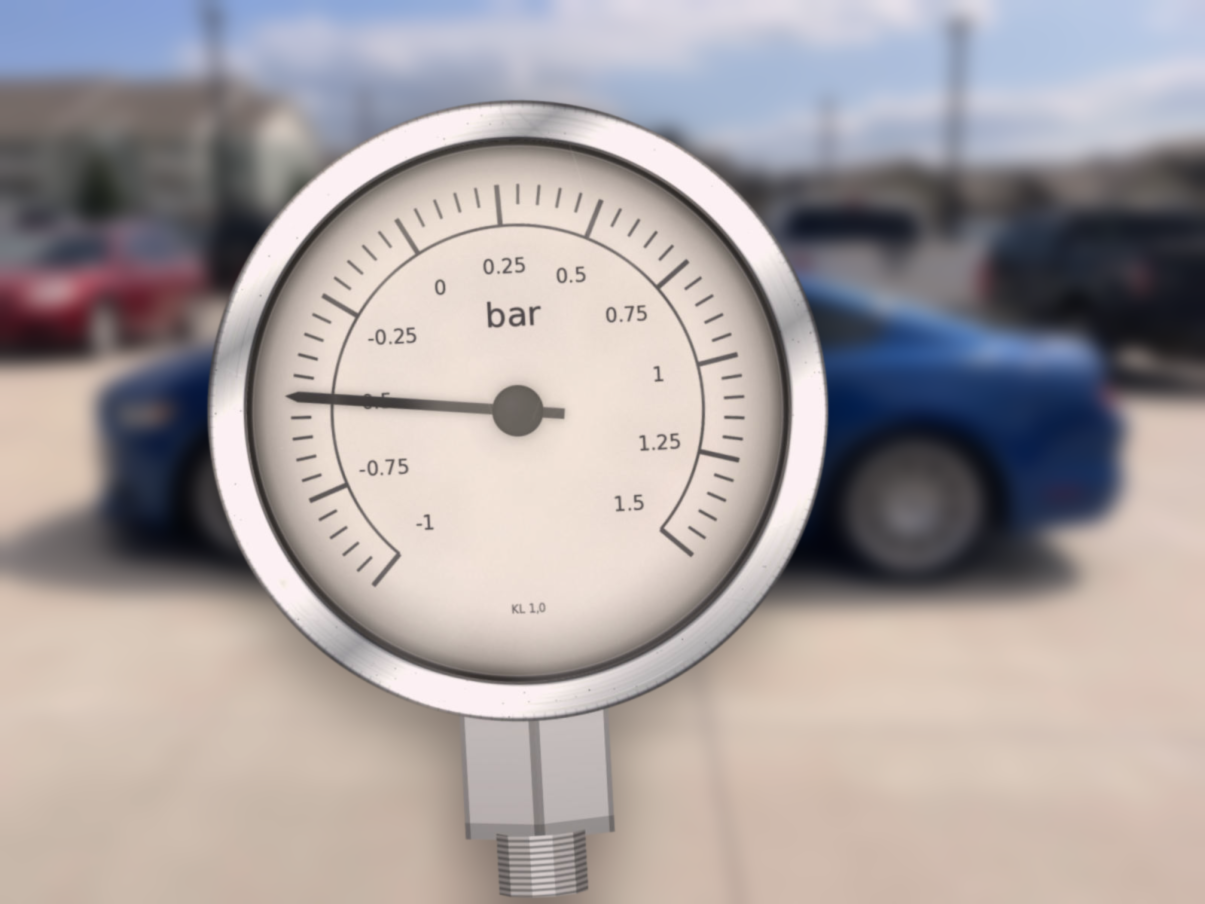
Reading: -0.5 bar
